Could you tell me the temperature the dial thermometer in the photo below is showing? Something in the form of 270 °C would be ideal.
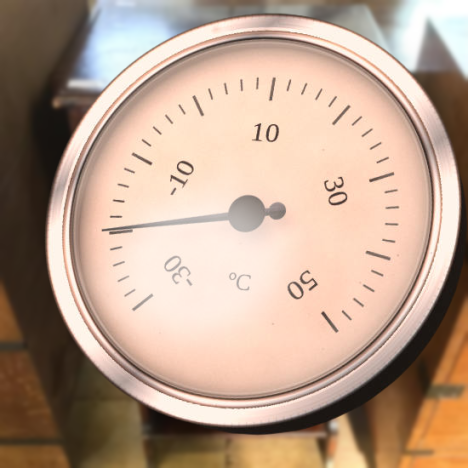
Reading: -20 °C
